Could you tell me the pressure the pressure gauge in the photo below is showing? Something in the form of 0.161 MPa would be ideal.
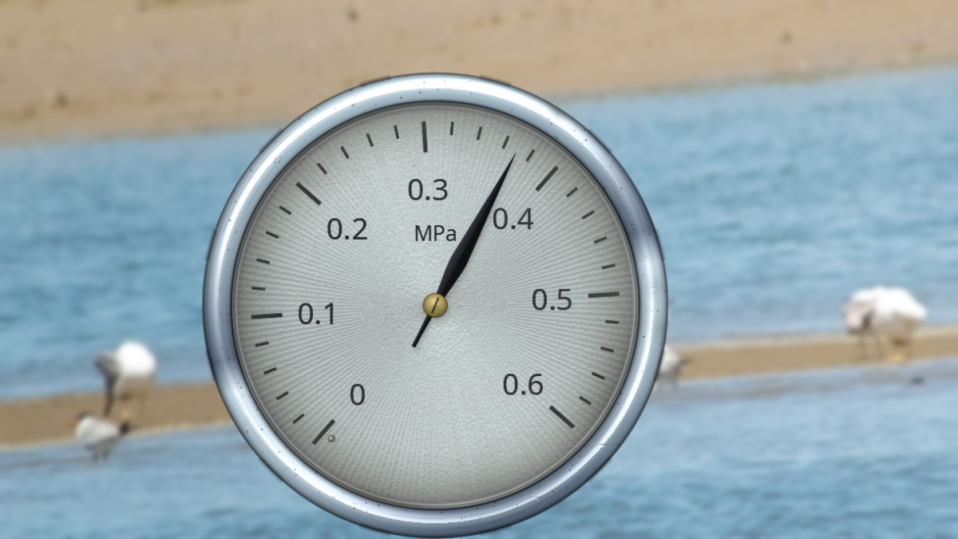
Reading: 0.37 MPa
